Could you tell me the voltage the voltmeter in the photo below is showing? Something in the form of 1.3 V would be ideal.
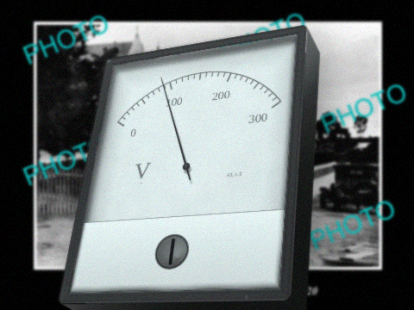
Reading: 90 V
